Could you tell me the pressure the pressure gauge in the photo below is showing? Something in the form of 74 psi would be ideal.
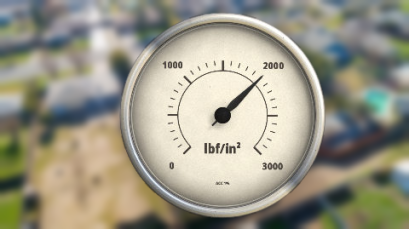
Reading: 2000 psi
